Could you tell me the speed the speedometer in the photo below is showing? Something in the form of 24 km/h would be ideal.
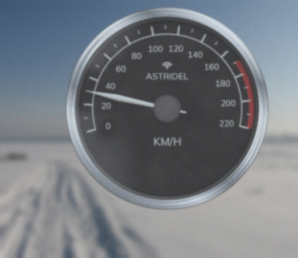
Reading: 30 km/h
